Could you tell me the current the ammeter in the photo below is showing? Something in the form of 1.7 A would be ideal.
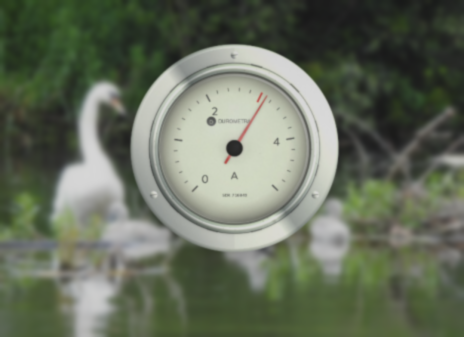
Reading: 3.1 A
